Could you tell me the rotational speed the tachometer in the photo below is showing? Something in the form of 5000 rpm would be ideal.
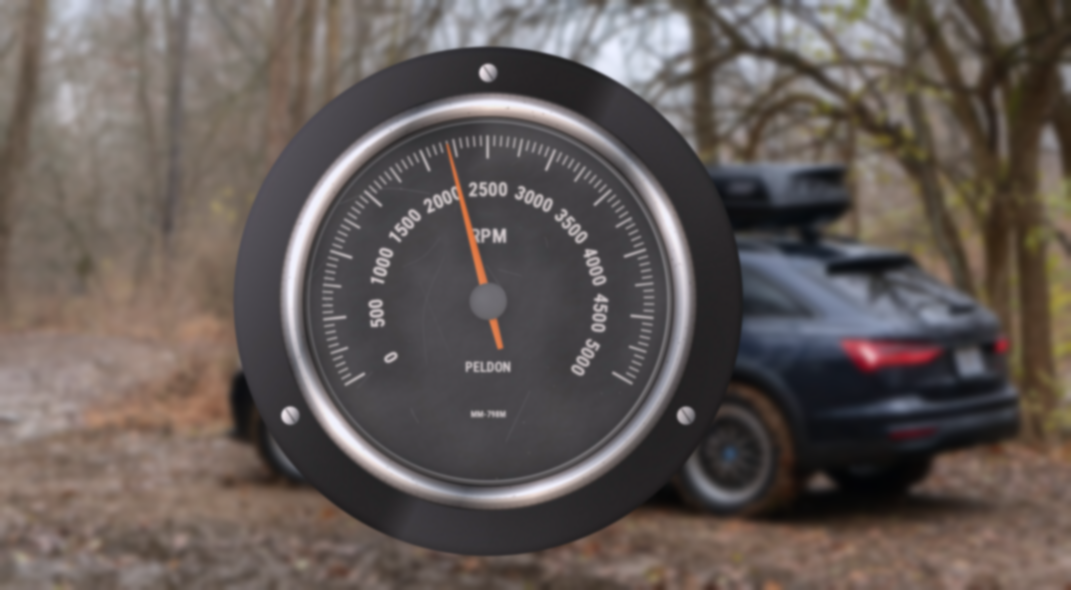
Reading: 2200 rpm
